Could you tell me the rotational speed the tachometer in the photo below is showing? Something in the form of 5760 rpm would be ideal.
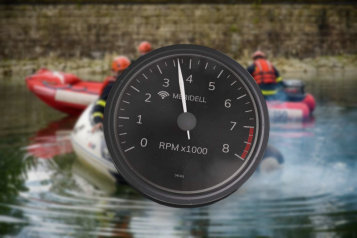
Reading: 3625 rpm
